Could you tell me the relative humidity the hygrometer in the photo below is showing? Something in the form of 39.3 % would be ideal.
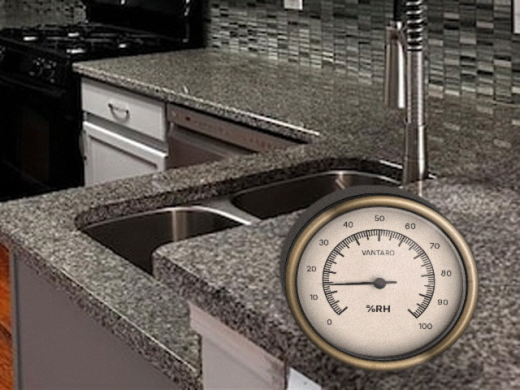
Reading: 15 %
